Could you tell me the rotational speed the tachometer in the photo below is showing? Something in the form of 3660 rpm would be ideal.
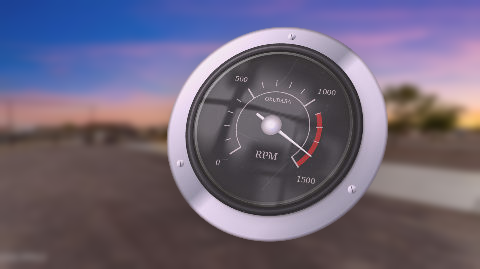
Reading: 1400 rpm
